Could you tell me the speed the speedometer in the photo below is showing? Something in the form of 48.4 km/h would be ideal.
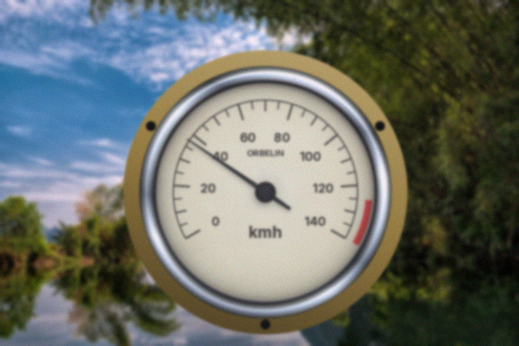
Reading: 37.5 km/h
